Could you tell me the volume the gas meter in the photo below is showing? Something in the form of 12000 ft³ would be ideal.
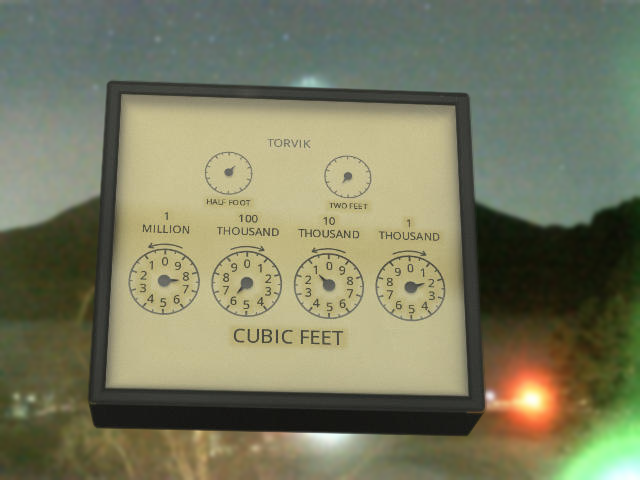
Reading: 761200 ft³
